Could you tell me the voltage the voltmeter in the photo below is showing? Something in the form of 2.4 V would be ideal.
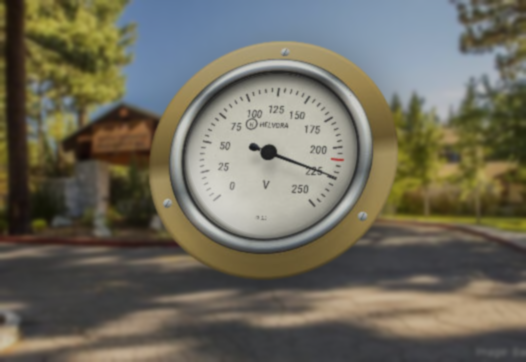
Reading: 225 V
